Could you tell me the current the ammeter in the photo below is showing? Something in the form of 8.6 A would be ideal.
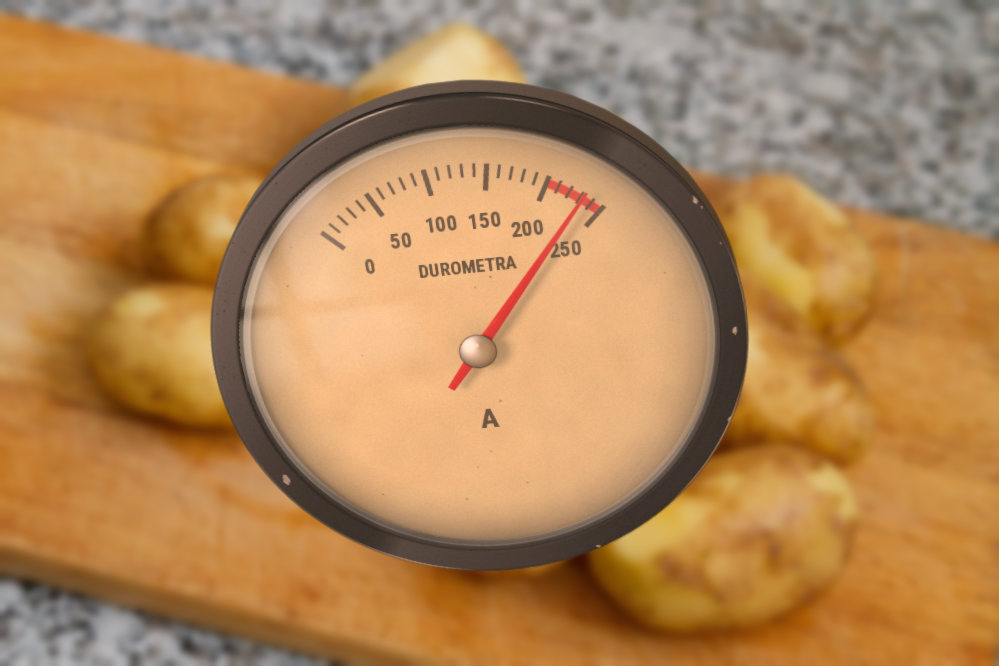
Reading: 230 A
